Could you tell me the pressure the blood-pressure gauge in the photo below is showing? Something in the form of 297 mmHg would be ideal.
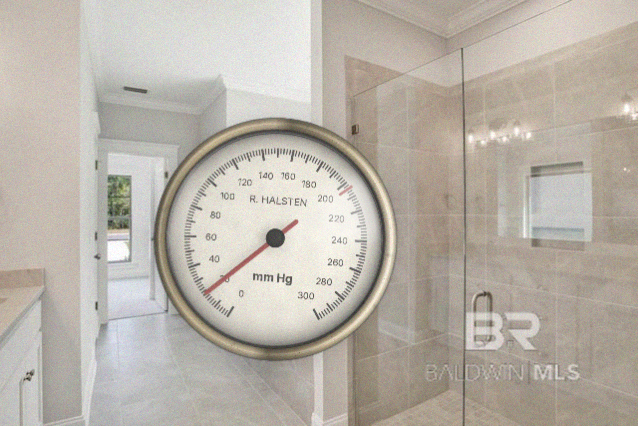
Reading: 20 mmHg
